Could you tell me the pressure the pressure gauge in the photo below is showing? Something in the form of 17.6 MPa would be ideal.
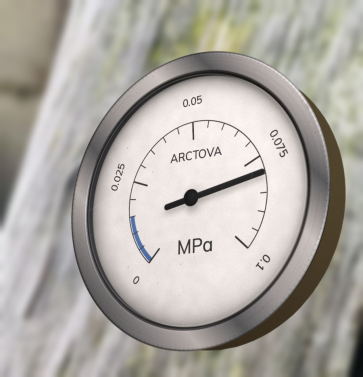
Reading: 0.08 MPa
